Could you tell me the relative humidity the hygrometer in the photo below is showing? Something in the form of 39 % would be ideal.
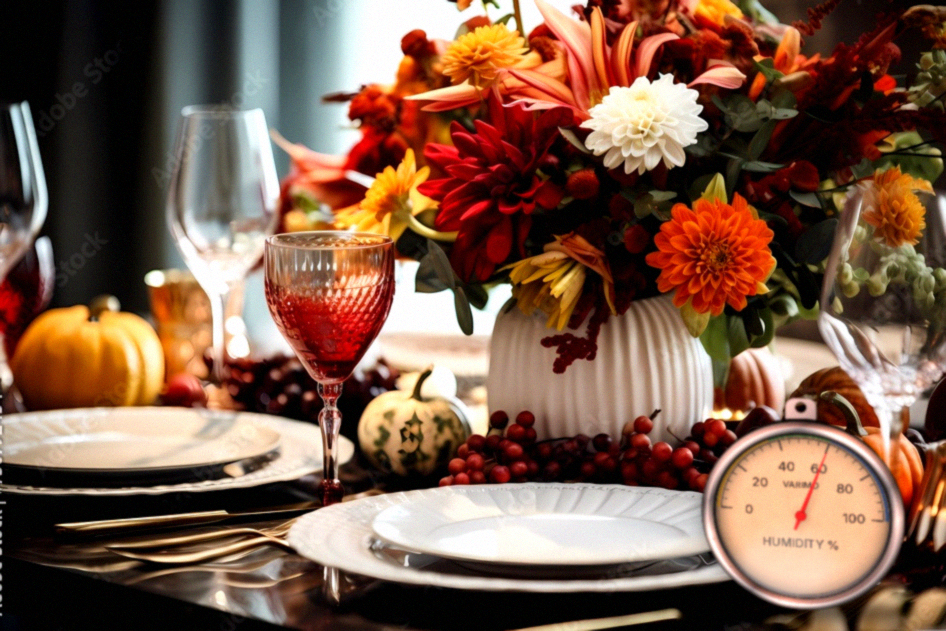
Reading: 60 %
